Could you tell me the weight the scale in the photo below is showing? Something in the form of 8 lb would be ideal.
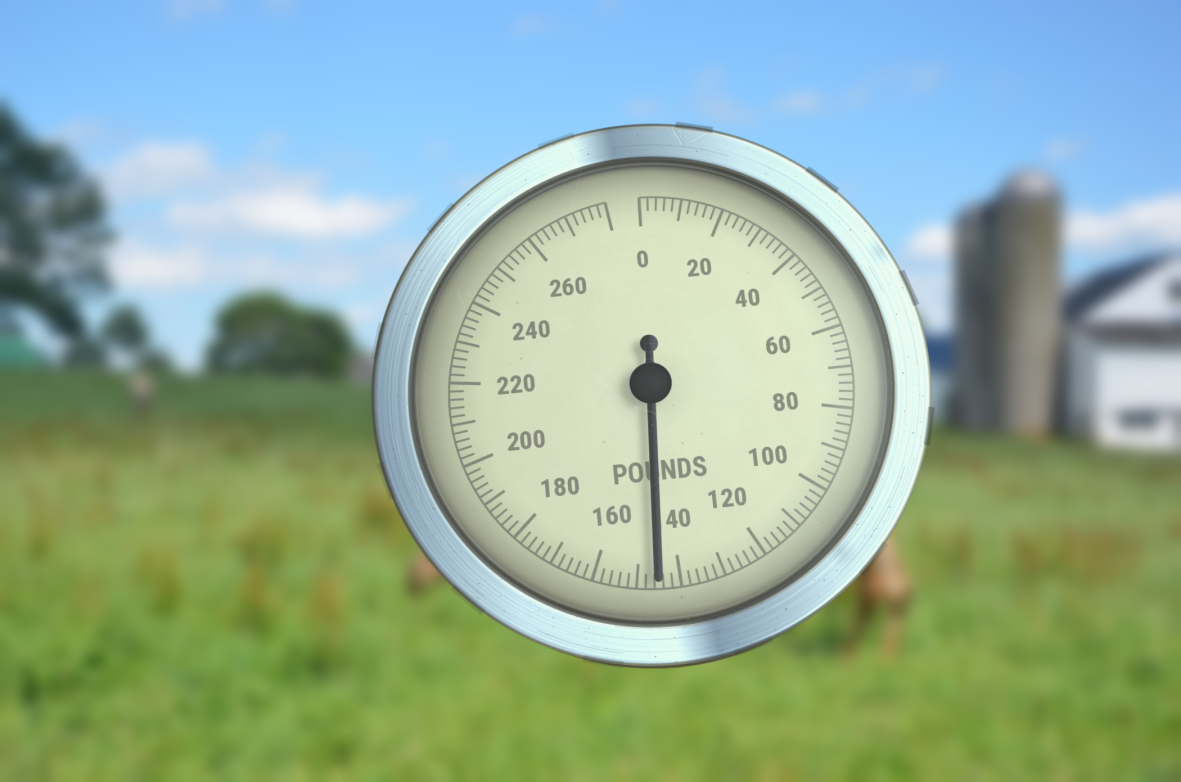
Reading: 145 lb
